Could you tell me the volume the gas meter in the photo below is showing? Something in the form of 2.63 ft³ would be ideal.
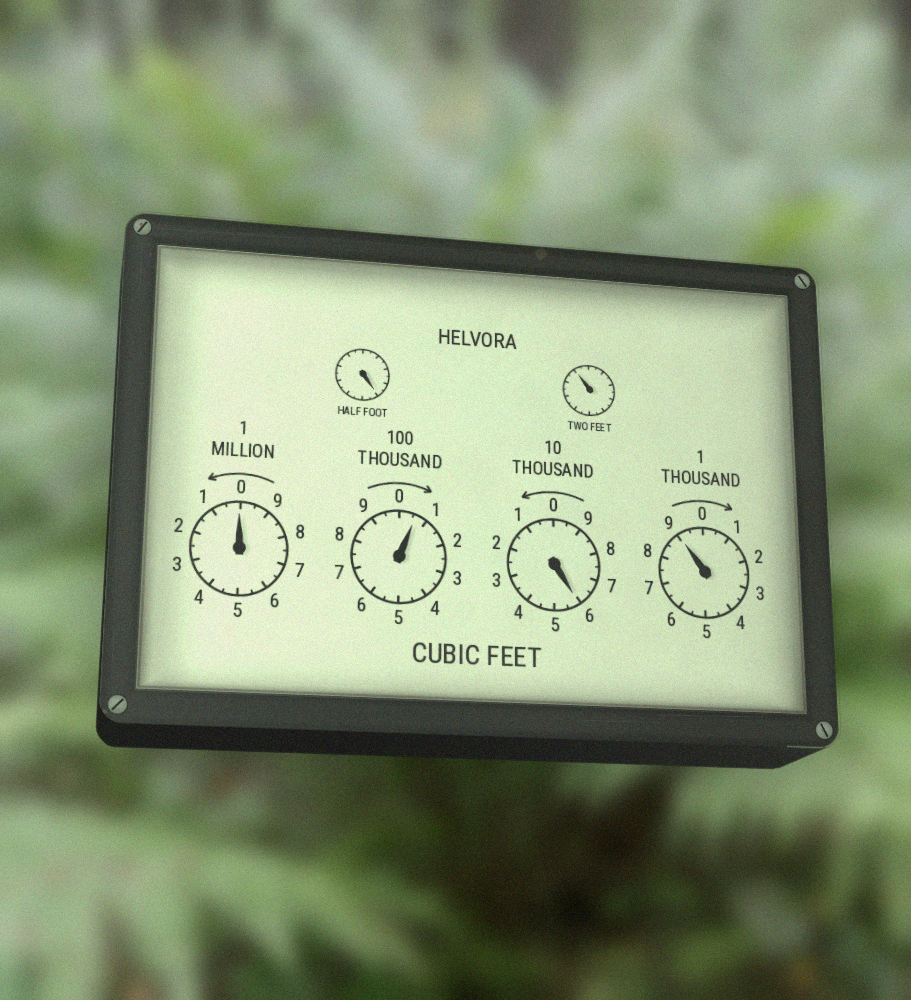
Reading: 5900 ft³
